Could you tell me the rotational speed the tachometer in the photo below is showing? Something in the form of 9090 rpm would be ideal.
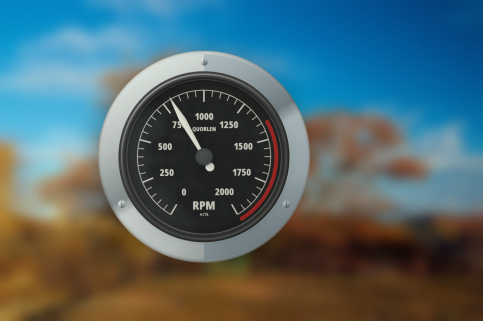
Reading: 800 rpm
